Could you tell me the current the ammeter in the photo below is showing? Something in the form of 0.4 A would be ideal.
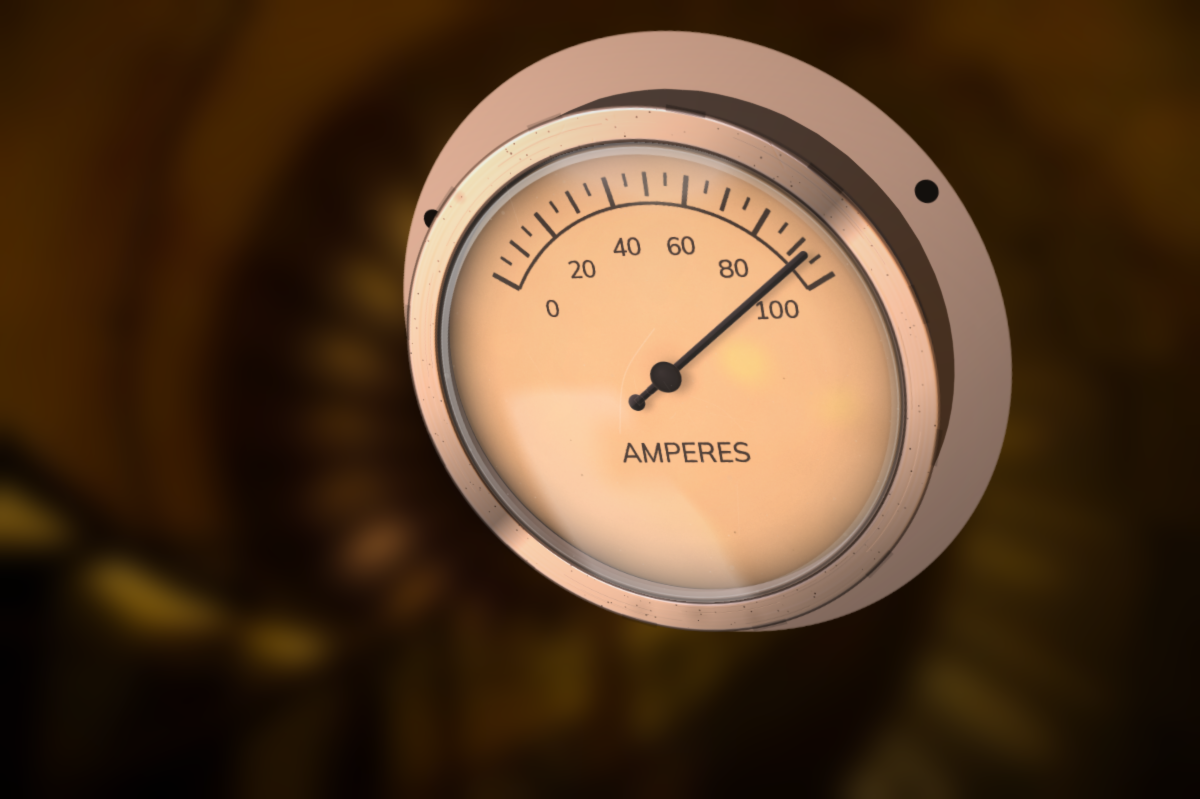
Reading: 92.5 A
